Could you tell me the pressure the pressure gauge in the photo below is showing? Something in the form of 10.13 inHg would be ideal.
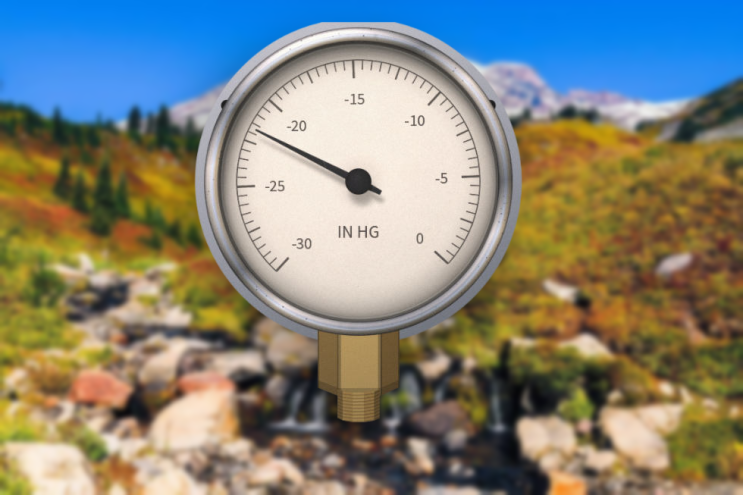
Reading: -21.75 inHg
